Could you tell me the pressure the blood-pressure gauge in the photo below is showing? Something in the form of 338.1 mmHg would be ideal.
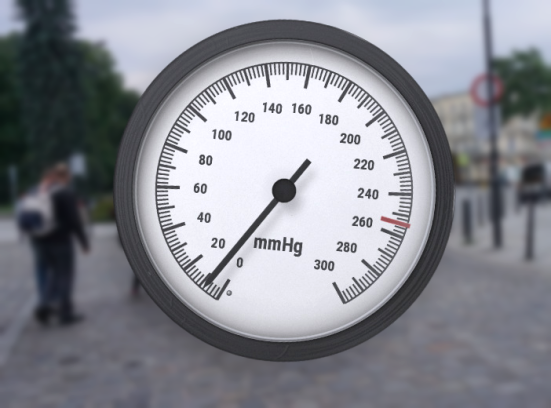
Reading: 8 mmHg
